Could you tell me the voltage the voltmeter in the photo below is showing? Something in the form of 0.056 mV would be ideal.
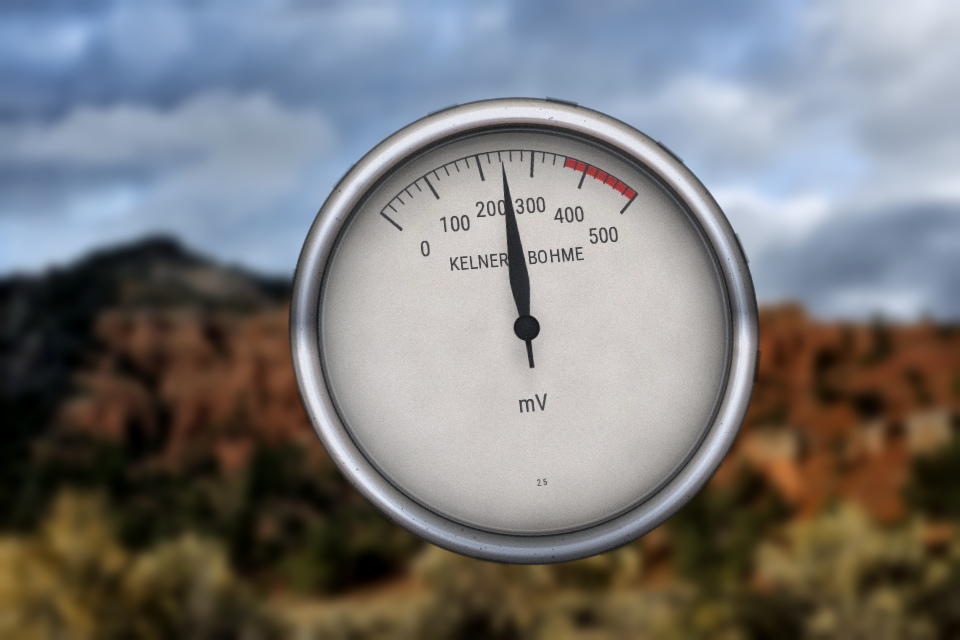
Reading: 240 mV
